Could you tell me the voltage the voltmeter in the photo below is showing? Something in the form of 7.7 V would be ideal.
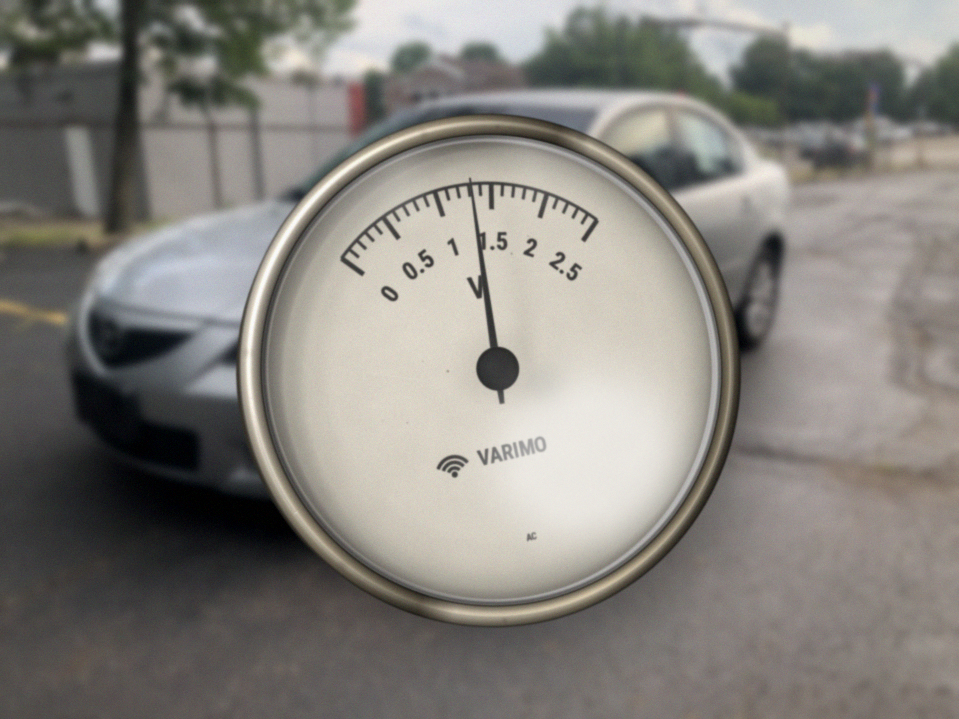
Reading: 1.3 V
